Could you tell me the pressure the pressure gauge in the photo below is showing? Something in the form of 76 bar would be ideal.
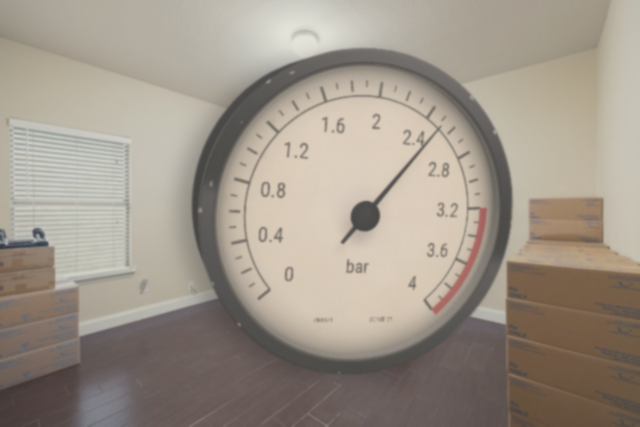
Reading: 2.5 bar
